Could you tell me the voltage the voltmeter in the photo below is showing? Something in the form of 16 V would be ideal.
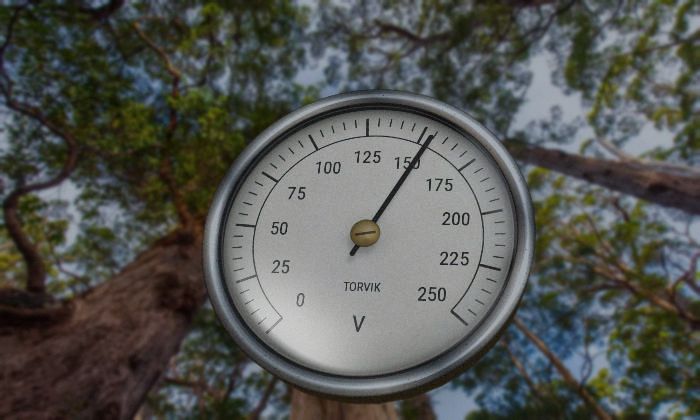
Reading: 155 V
